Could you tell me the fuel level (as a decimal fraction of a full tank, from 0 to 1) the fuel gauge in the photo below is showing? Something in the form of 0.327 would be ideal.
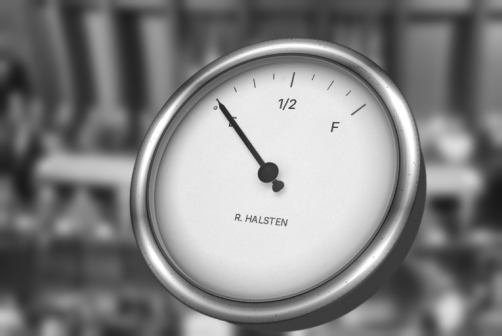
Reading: 0
